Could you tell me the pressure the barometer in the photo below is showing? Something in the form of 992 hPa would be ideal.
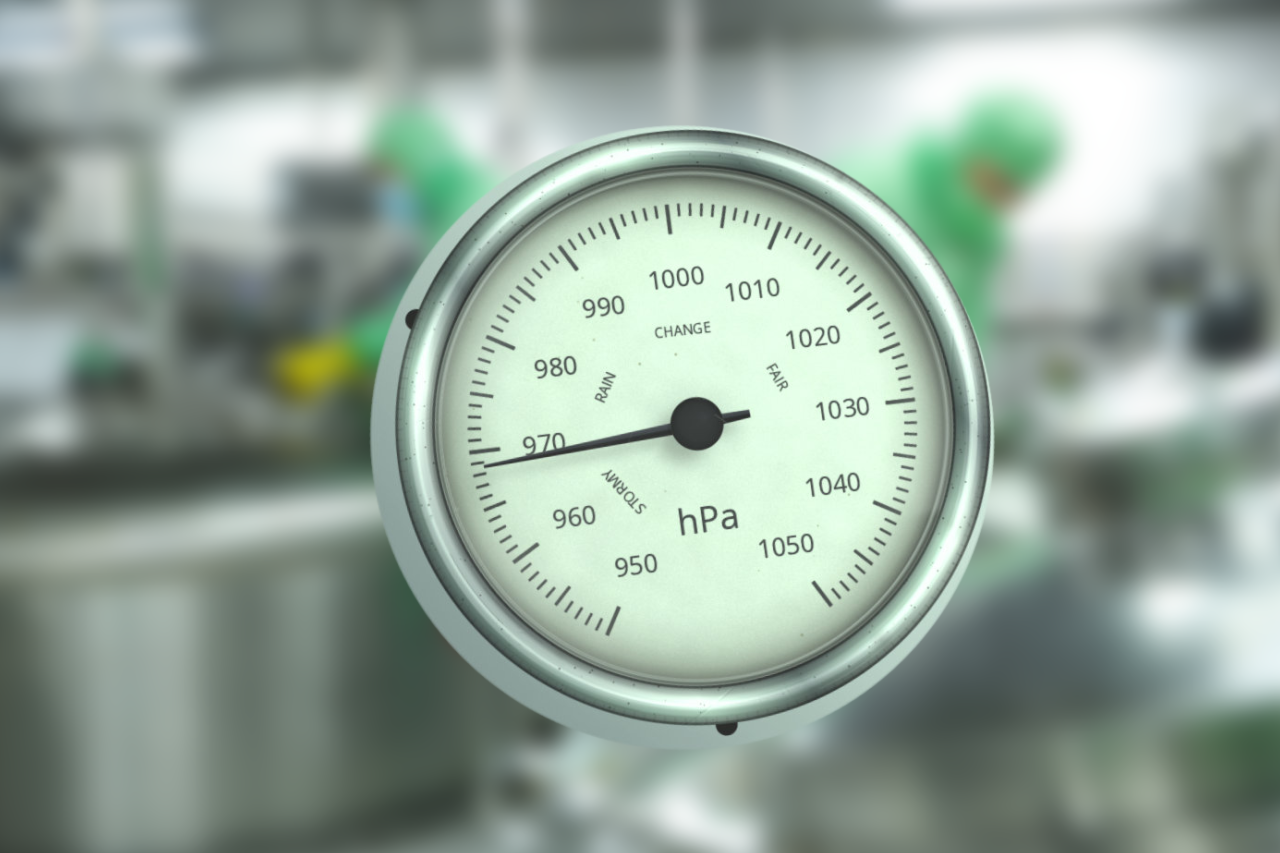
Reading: 968.5 hPa
